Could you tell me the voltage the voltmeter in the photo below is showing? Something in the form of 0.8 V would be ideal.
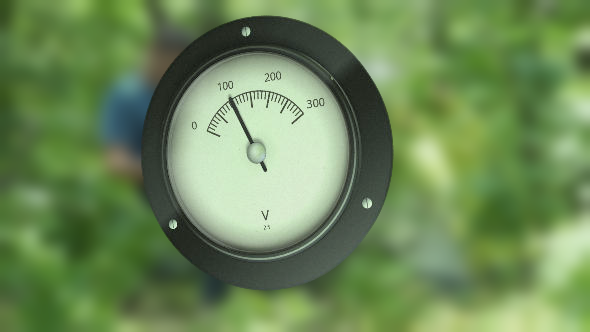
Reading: 100 V
